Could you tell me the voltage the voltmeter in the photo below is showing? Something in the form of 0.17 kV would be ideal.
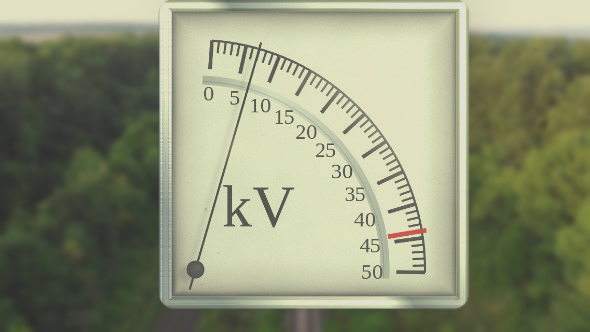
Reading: 7 kV
